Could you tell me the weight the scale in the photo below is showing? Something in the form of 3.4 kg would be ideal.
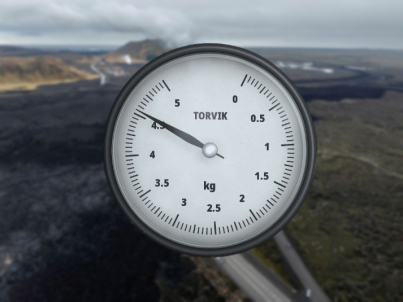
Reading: 4.55 kg
